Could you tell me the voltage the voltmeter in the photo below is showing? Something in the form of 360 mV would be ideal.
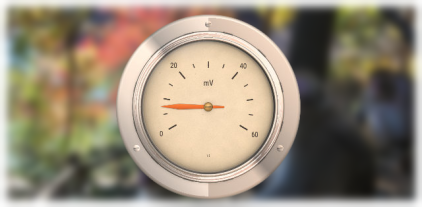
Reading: 7.5 mV
